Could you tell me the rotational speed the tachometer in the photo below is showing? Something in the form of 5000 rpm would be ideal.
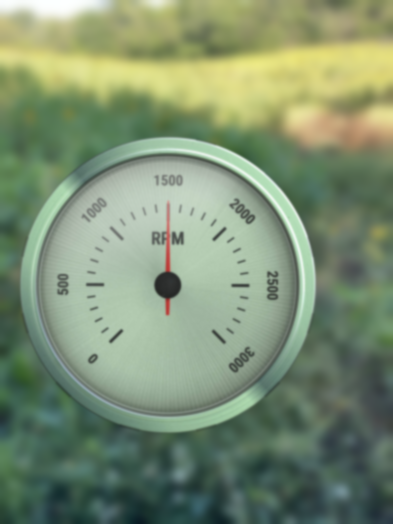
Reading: 1500 rpm
